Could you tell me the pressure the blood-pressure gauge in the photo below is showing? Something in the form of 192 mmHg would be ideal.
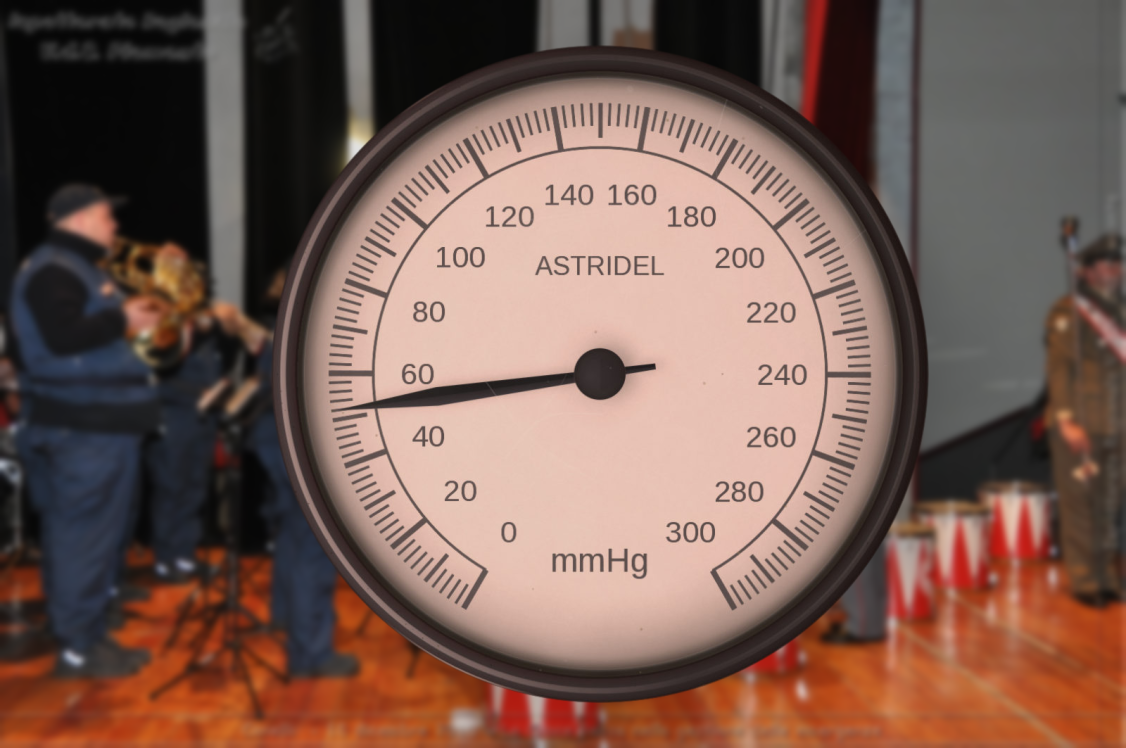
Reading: 52 mmHg
